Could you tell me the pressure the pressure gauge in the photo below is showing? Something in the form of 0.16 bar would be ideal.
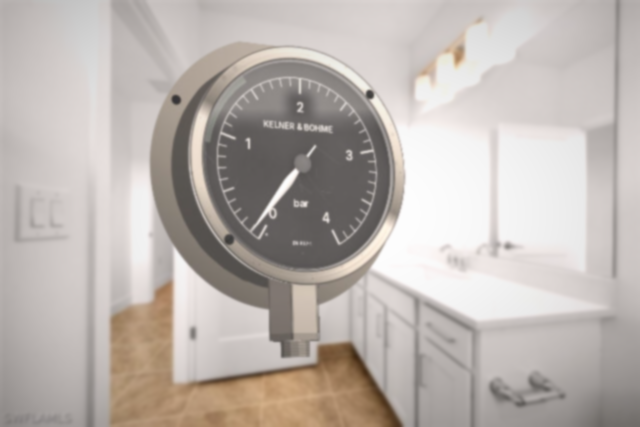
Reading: 0.1 bar
